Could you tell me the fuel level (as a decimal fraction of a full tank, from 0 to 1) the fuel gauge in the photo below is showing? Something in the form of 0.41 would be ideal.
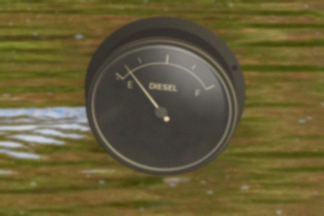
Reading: 0.125
